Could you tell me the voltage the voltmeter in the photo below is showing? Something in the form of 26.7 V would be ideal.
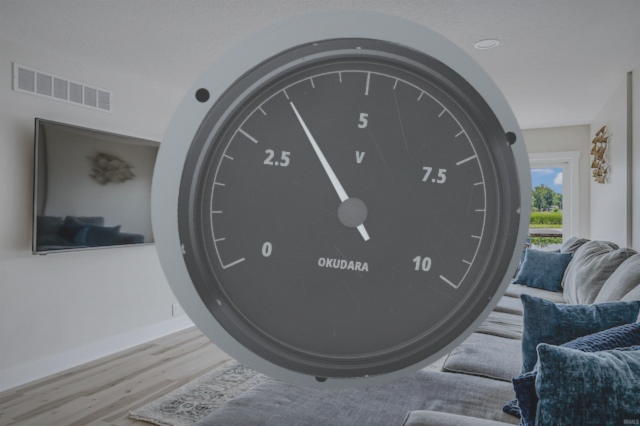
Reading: 3.5 V
